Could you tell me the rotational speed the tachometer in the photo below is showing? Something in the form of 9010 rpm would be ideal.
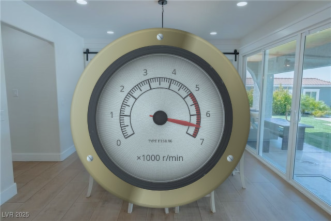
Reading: 6500 rpm
